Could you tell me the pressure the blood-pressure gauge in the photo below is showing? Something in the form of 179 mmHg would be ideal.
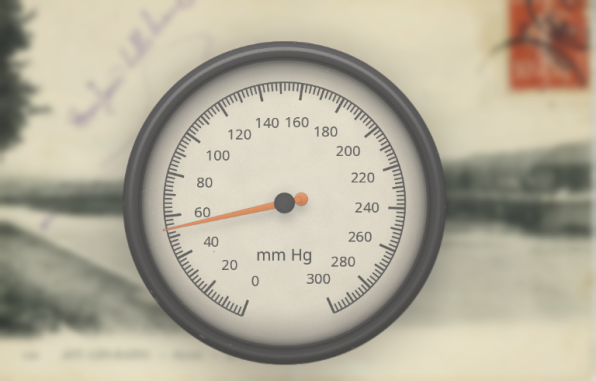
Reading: 54 mmHg
